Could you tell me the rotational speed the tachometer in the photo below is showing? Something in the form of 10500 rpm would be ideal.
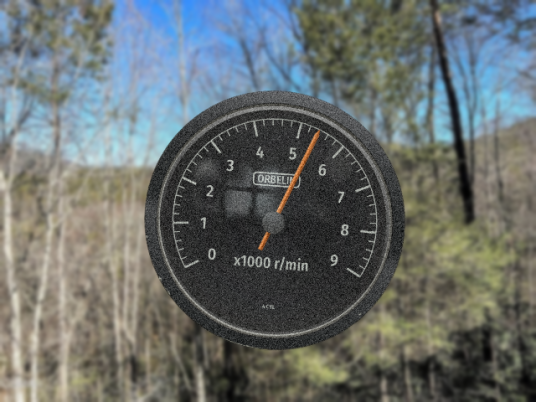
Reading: 5400 rpm
